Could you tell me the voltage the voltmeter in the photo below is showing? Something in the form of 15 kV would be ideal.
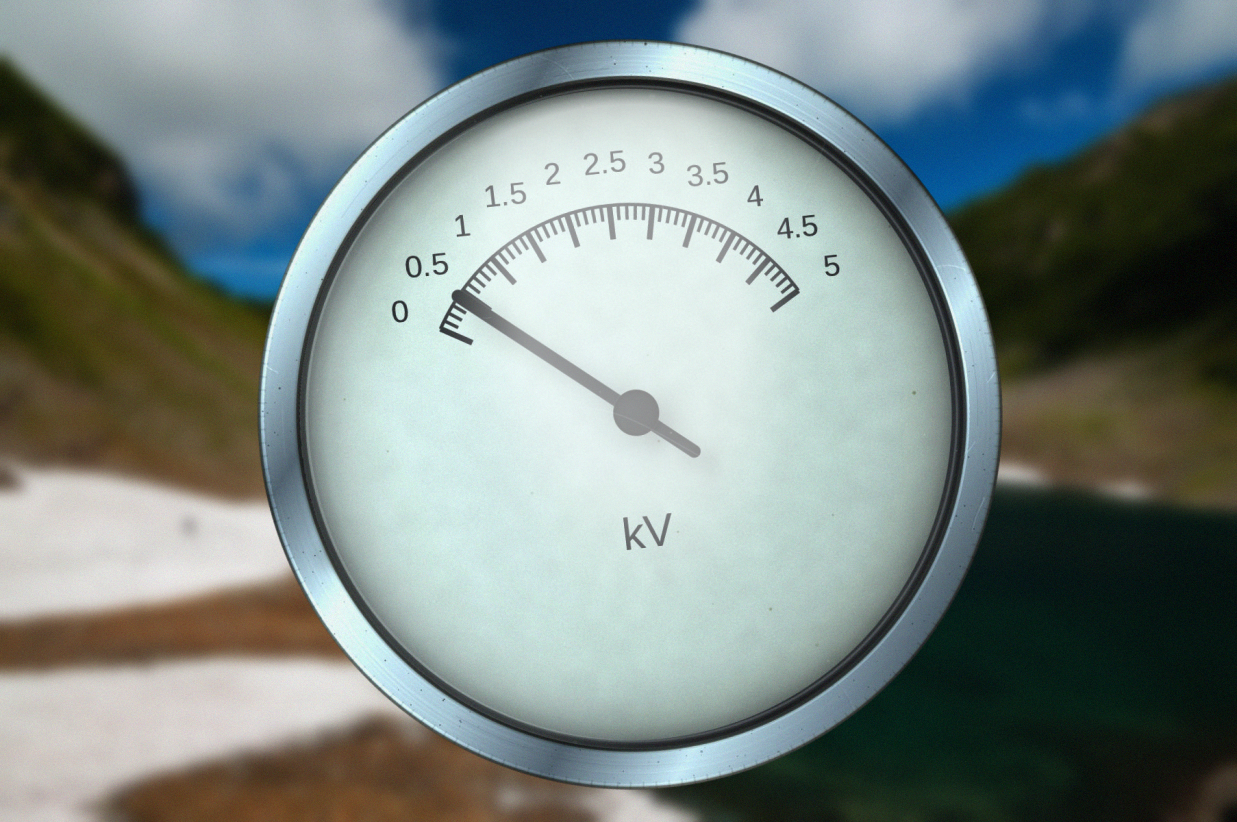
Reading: 0.4 kV
